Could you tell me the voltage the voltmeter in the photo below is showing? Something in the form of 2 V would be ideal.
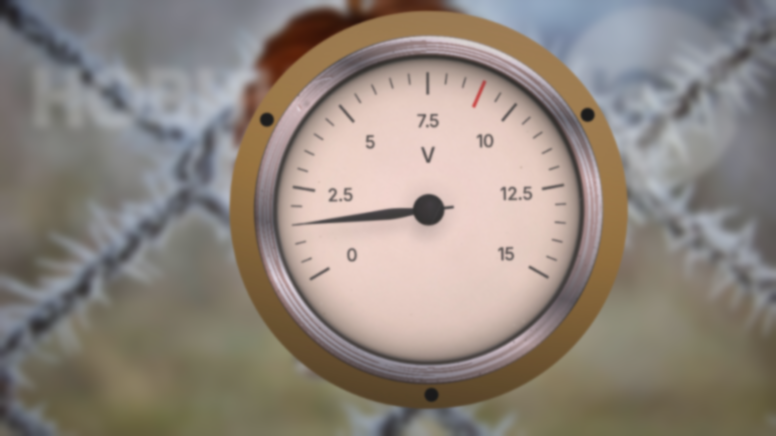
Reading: 1.5 V
